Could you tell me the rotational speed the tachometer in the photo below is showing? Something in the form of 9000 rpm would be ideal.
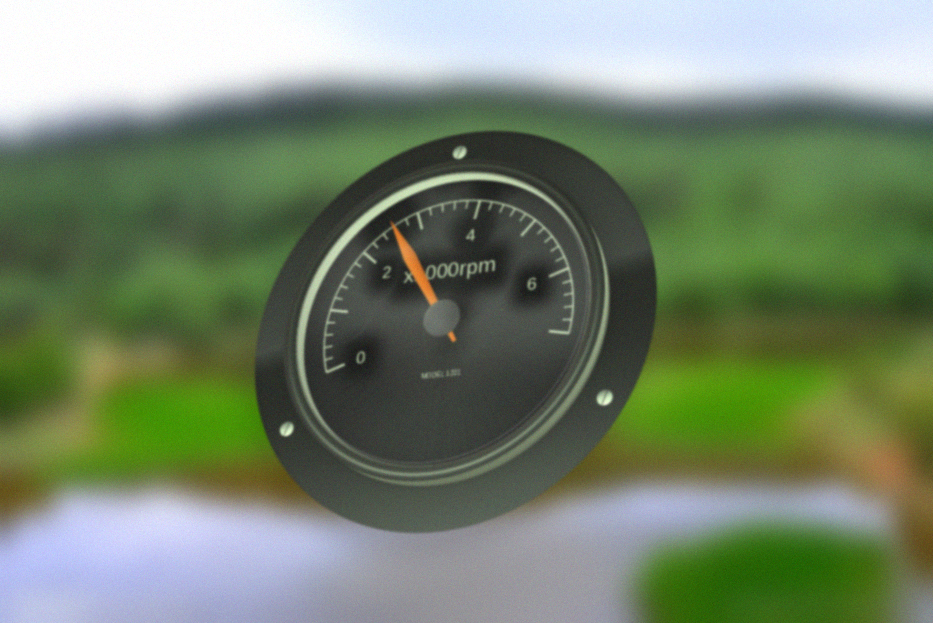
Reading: 2600 rpm
